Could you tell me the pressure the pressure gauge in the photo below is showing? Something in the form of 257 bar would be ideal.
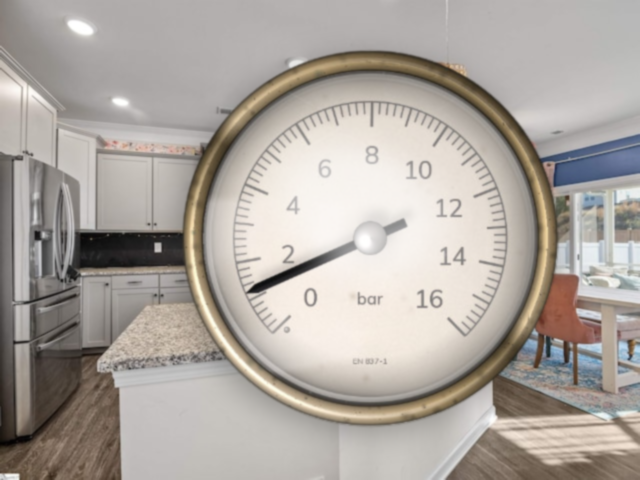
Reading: 1.2 bar
